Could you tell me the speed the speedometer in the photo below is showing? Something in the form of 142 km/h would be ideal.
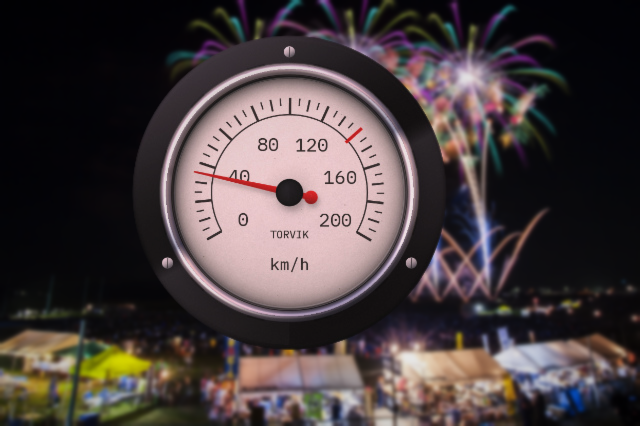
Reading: 35 km/h
